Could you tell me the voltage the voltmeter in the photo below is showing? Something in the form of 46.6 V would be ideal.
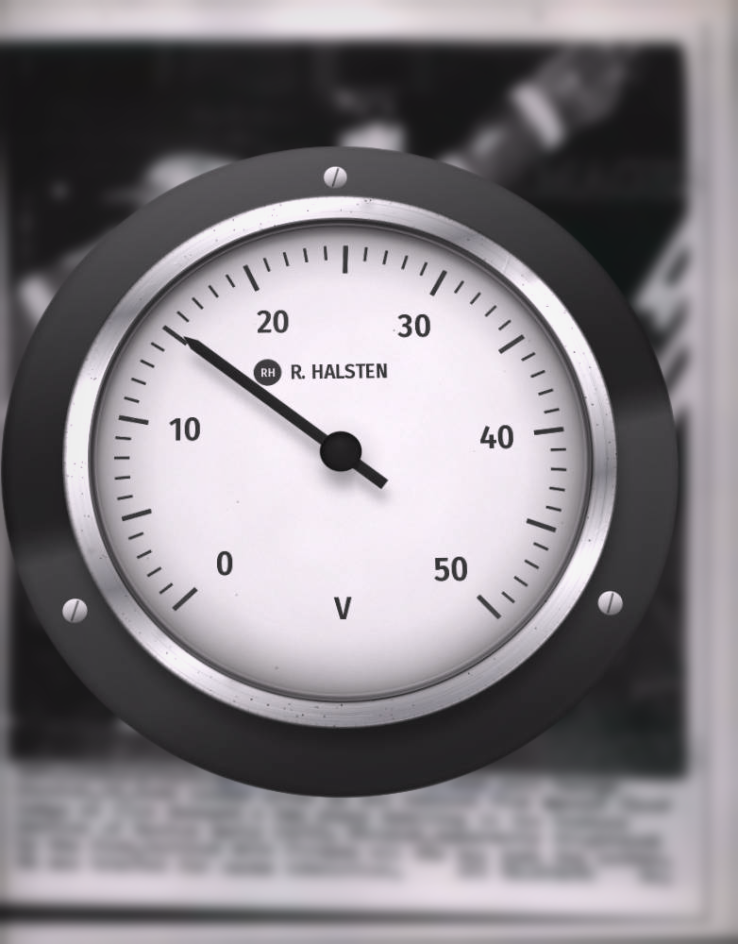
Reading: 15 V
